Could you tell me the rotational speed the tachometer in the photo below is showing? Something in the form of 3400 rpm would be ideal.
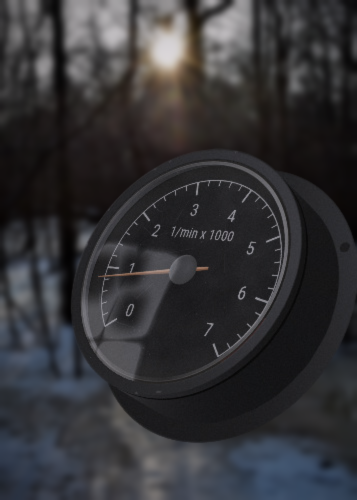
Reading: 800 rpm
